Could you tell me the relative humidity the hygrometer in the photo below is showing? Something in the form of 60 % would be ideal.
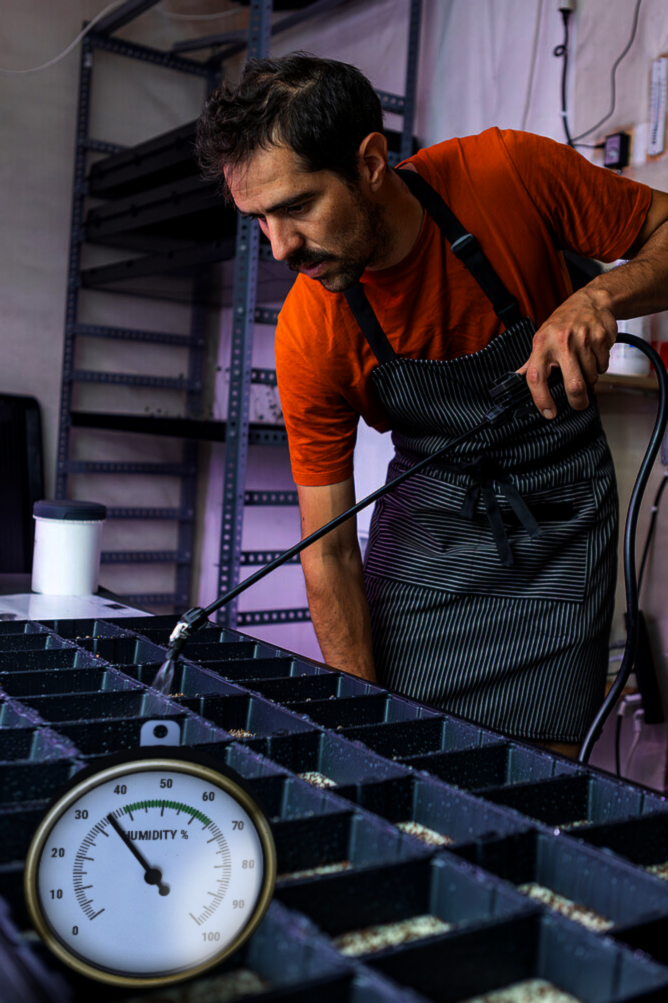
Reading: 35 %
